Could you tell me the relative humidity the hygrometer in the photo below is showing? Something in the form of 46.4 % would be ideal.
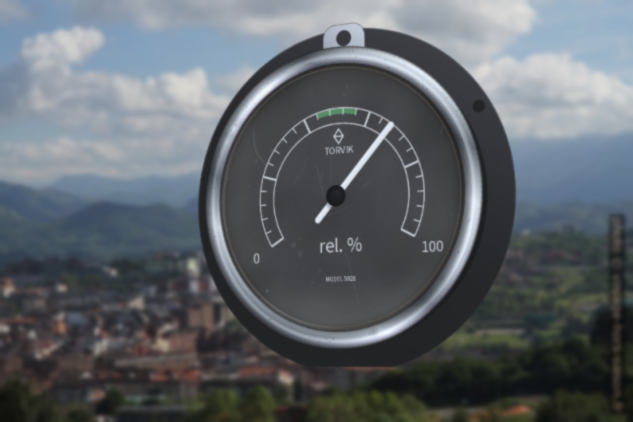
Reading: 68 %
